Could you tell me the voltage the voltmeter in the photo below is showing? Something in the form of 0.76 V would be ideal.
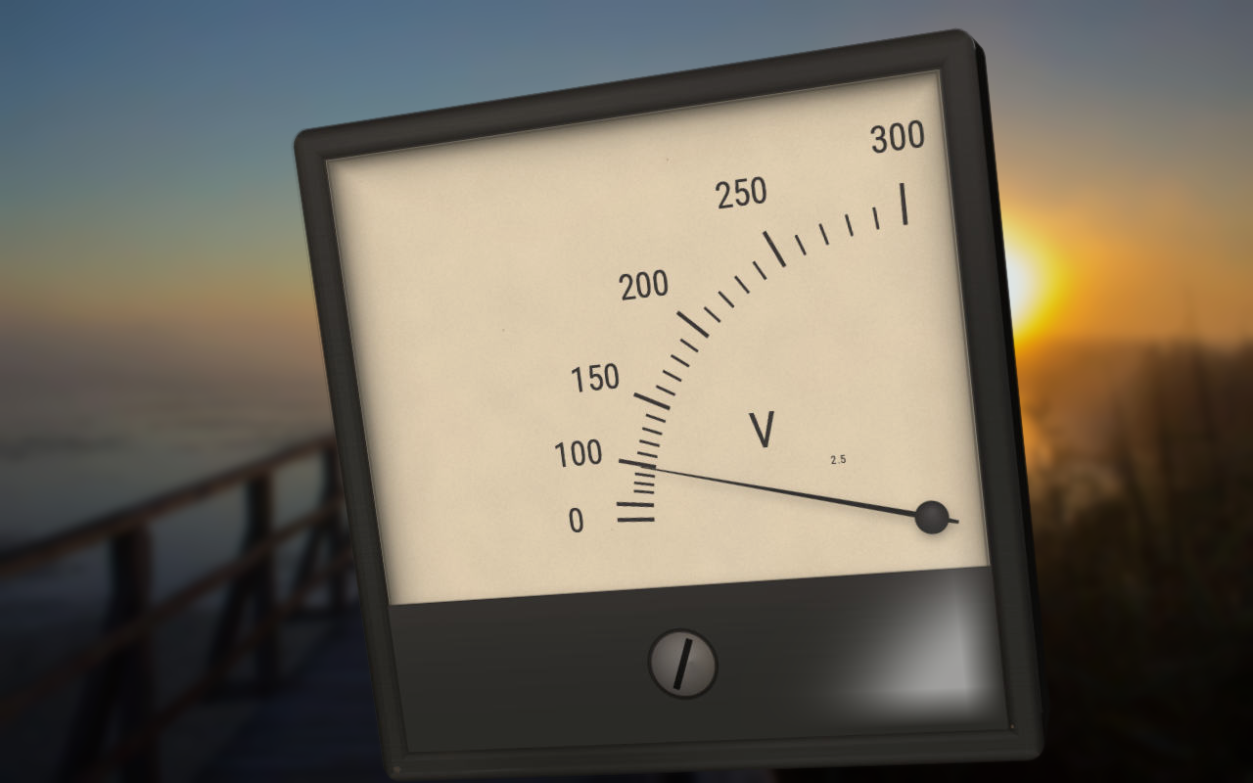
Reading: 100 V
